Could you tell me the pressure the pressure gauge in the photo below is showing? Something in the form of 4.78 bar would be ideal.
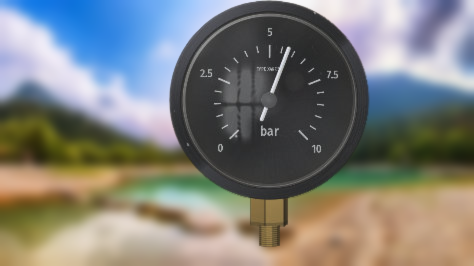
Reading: 5.75 bar
